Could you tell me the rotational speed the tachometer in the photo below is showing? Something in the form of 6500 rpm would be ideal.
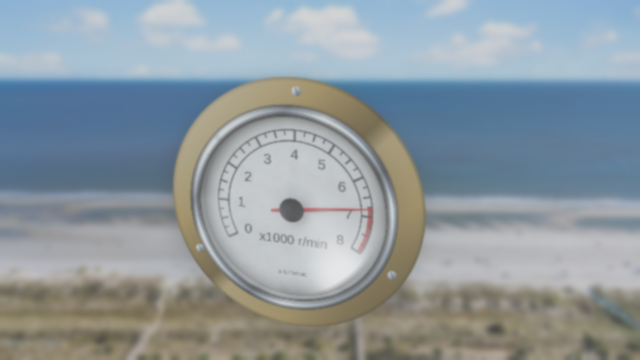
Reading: 6750 rpm
